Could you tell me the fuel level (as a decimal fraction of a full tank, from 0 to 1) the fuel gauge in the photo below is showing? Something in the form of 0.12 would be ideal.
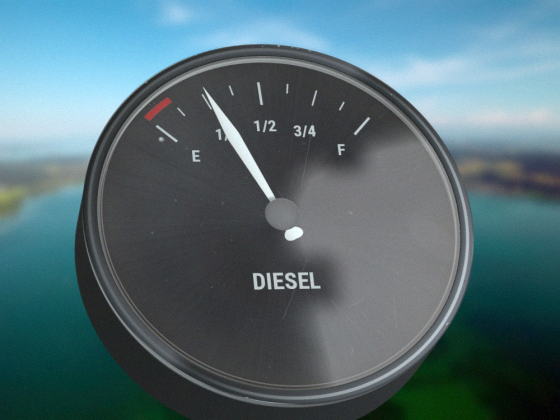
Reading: 0.25
